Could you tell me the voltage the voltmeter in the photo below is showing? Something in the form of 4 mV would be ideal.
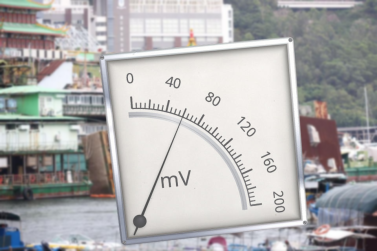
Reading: 60 mV
